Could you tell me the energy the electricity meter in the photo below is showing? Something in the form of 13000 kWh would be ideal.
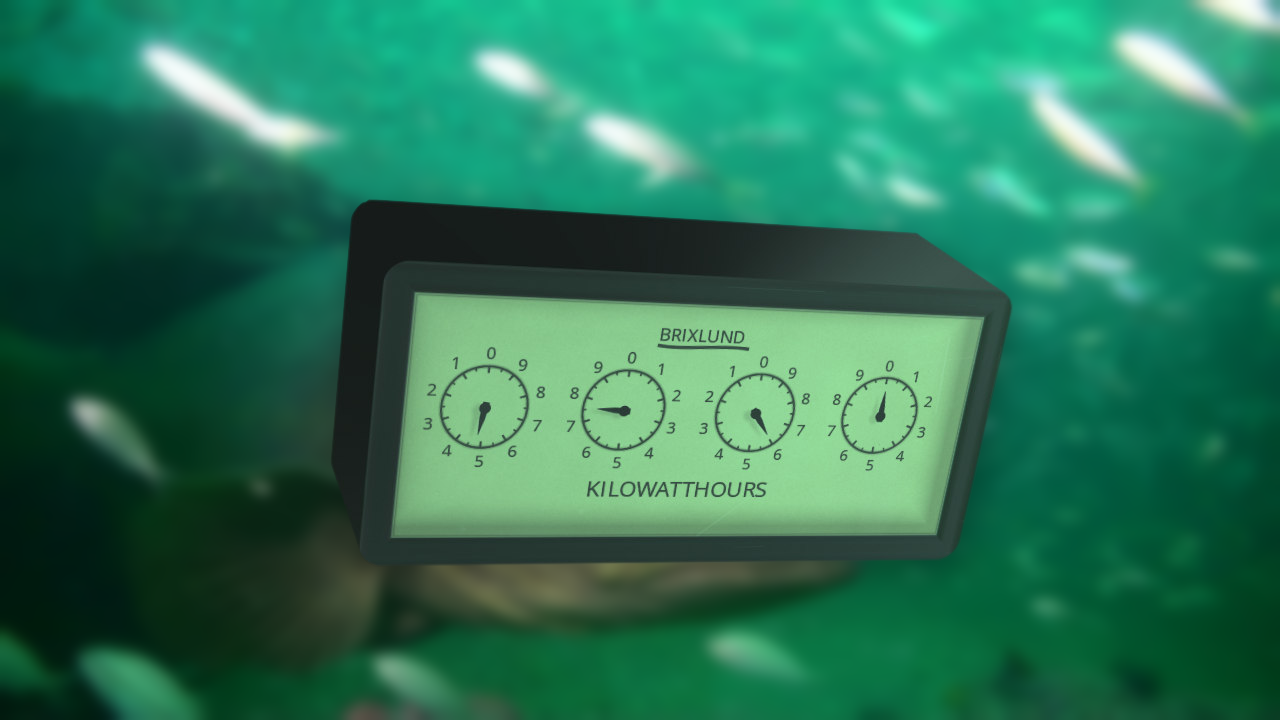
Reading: 4760 kWh
